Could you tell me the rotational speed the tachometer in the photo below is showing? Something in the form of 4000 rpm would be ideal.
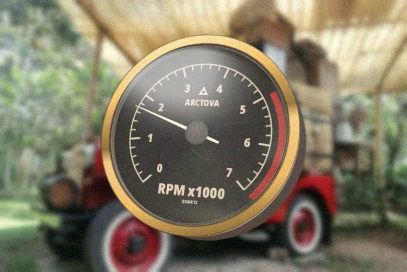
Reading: 1700 rpm
